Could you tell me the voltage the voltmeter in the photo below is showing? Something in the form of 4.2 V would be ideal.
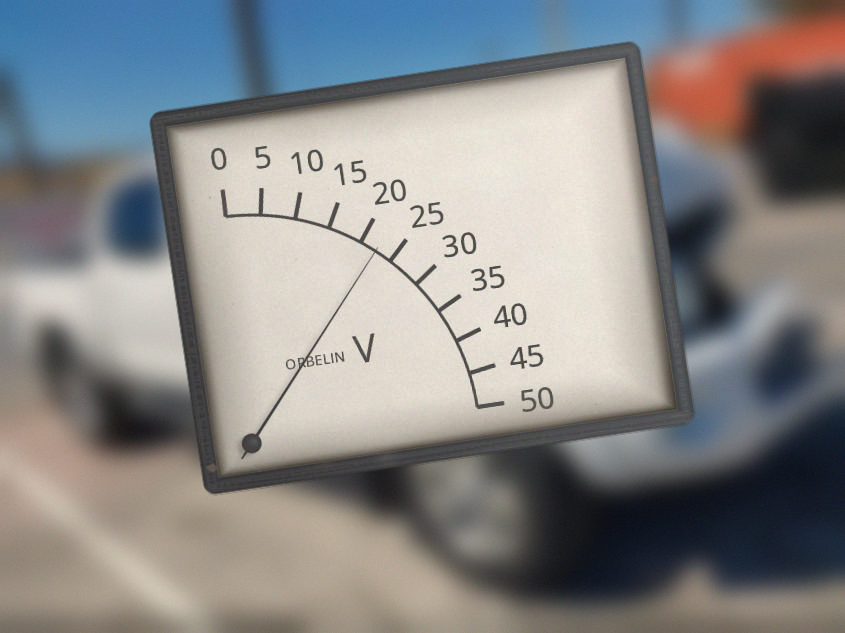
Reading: 22.5 V
